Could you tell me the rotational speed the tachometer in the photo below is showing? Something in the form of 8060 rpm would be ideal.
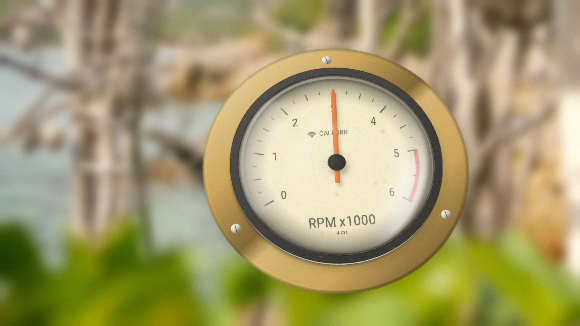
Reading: 3000 rpm
